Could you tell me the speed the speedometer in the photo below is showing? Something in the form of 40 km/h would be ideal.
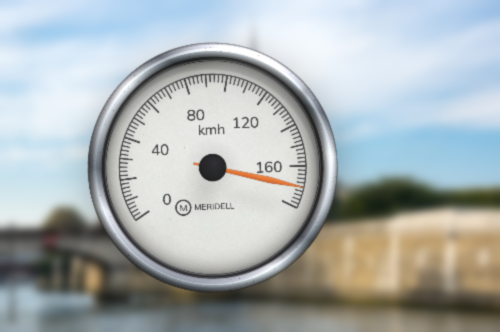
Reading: 170 km/h
